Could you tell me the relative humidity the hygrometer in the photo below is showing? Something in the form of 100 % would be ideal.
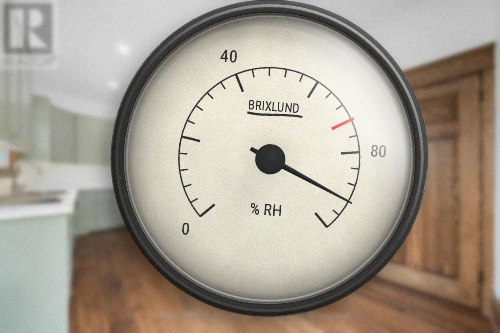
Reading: 92 %
